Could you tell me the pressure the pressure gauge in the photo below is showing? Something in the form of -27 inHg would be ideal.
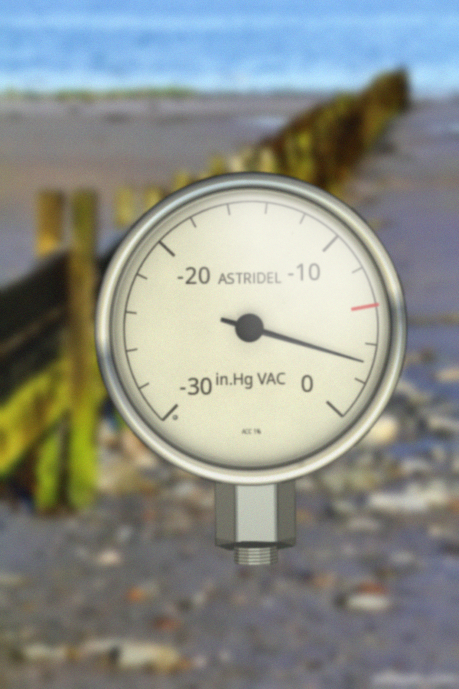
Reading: -3 inHg
